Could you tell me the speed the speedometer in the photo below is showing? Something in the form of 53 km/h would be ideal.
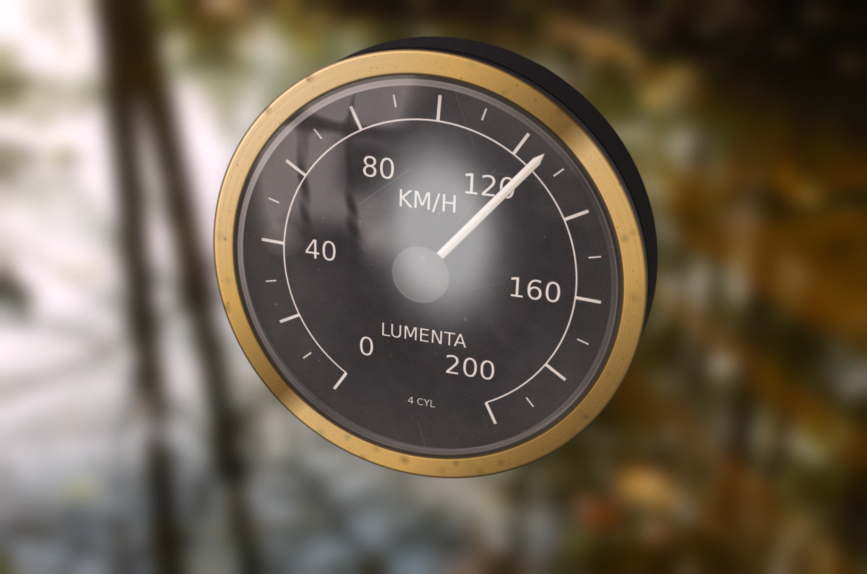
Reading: 125 km/h
